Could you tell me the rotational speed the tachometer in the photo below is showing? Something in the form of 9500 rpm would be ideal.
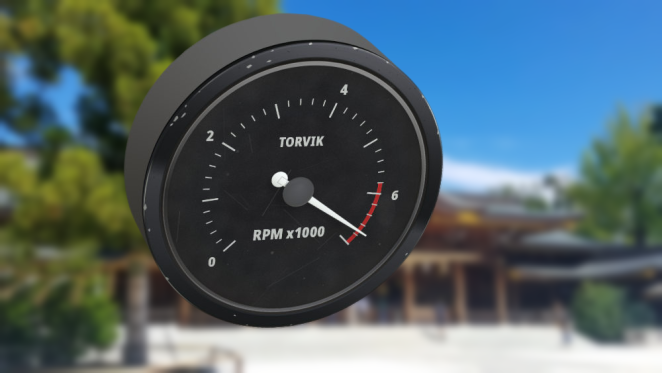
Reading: 6700 rpm
